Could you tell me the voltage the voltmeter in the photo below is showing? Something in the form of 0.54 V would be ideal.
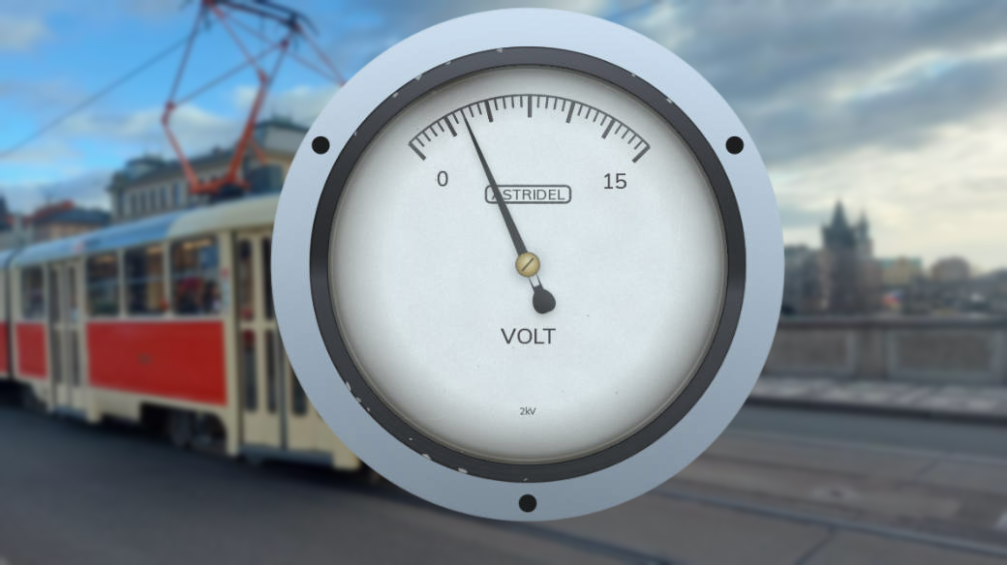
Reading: 3.5 V
